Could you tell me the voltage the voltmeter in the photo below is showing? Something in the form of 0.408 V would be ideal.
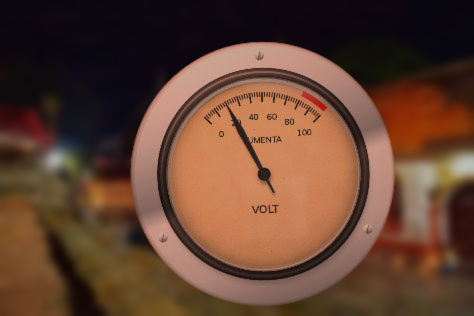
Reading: 20 V
